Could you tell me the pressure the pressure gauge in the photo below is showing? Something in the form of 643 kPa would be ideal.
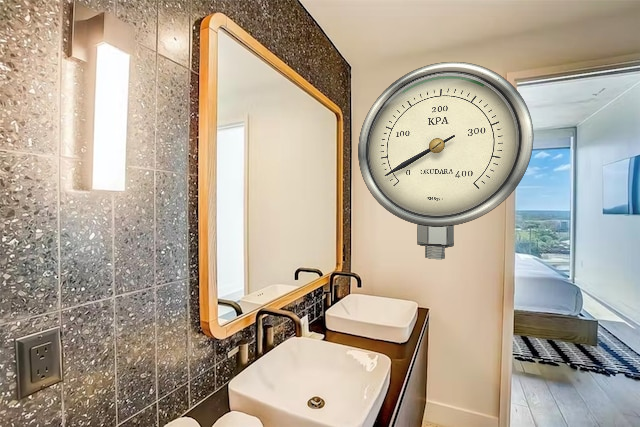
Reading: 20 kPa
